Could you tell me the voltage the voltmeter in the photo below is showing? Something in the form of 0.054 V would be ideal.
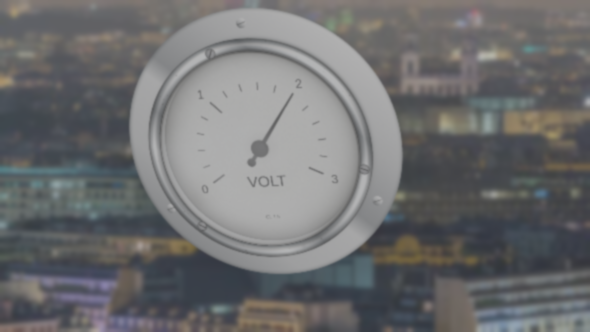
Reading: 2 V
